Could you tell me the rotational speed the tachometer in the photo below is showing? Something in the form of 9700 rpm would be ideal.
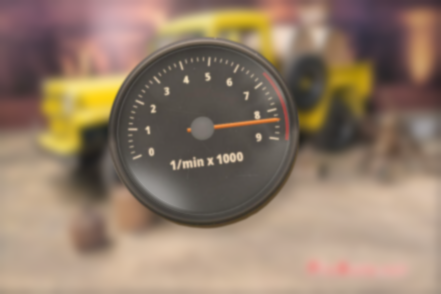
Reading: 8400 rpm
